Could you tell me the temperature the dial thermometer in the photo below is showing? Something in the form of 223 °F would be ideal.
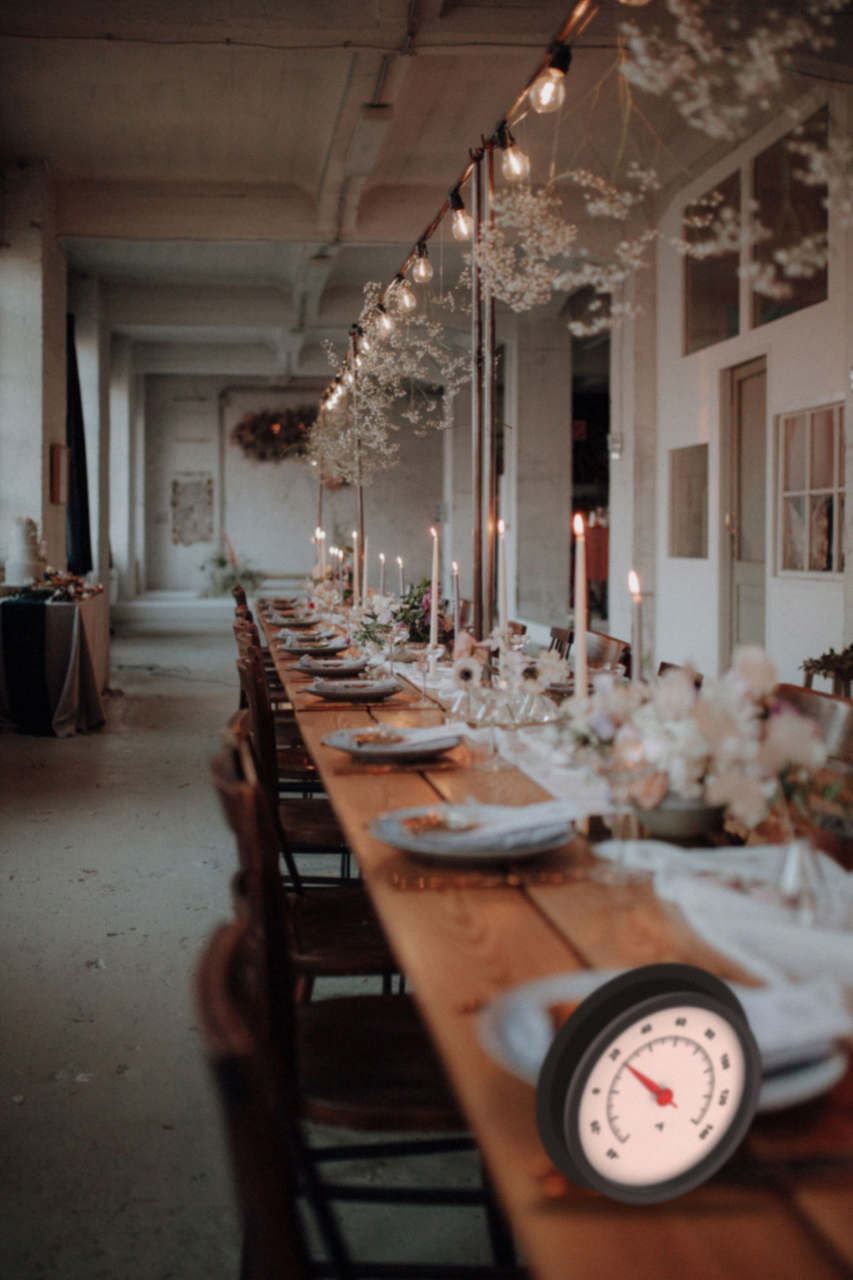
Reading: 20 °F
